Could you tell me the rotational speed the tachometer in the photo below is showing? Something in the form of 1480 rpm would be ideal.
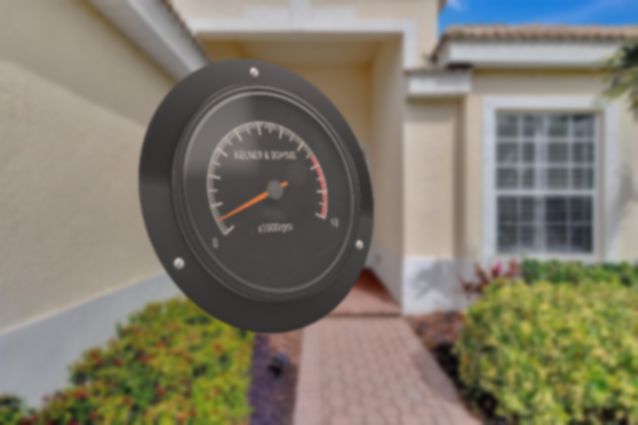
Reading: 500 rpm
